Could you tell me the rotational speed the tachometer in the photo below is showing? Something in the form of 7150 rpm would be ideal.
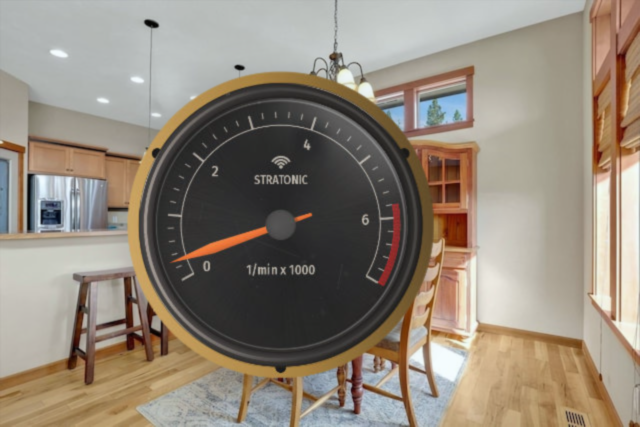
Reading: 300 rpm
